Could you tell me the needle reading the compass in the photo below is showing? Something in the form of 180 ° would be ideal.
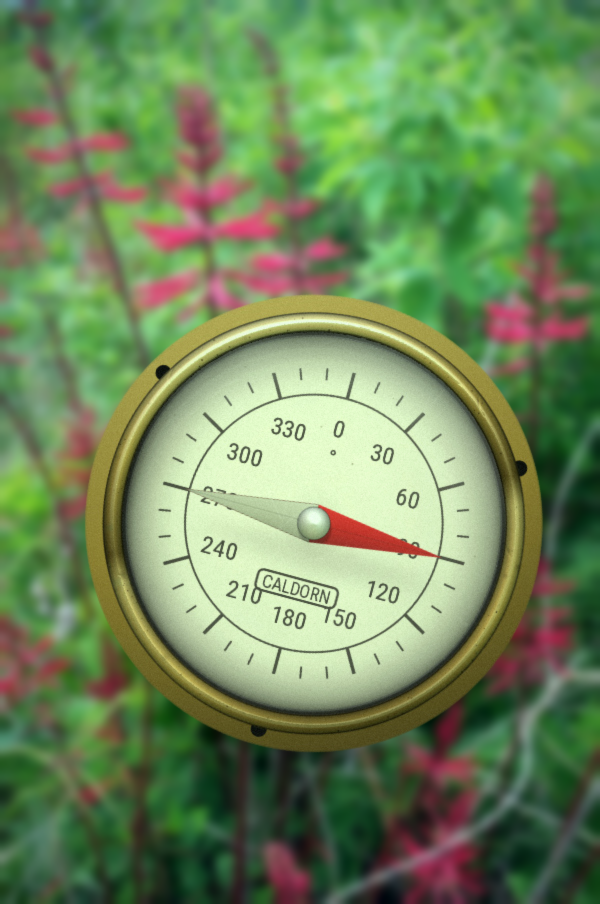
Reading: 90 °
